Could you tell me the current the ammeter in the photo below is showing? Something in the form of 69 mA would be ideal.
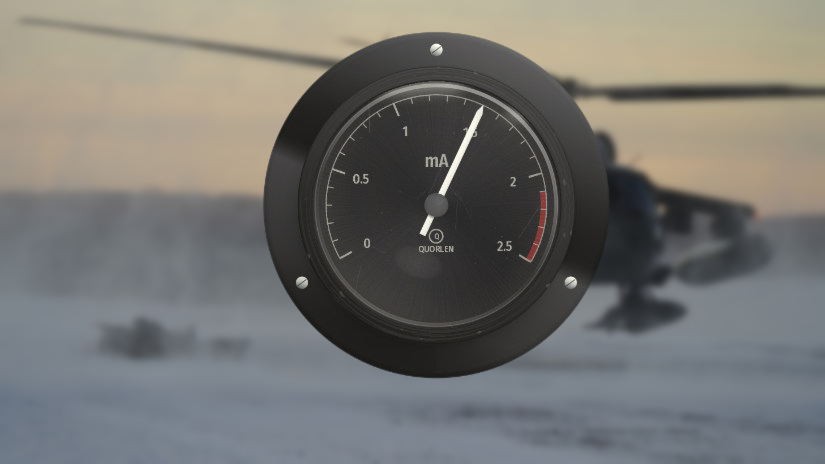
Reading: 1.5 mA
